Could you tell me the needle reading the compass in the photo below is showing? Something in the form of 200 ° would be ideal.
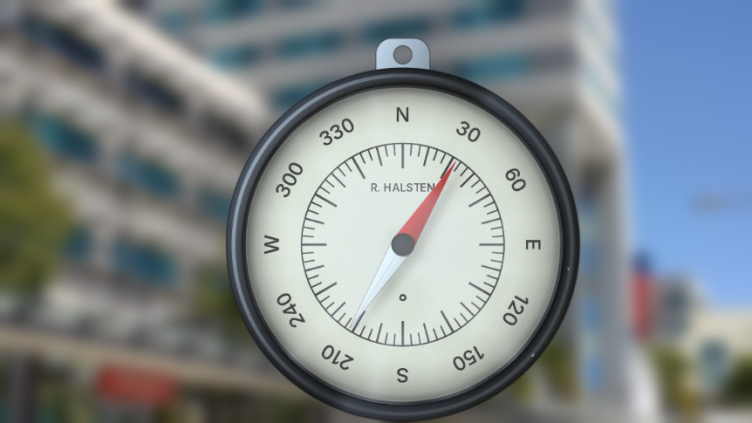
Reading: 32.5 °
